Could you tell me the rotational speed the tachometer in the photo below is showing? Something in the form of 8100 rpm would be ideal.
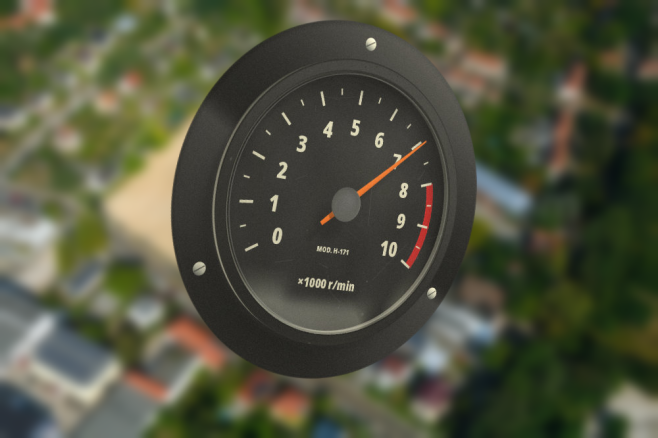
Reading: 7000 rpm
